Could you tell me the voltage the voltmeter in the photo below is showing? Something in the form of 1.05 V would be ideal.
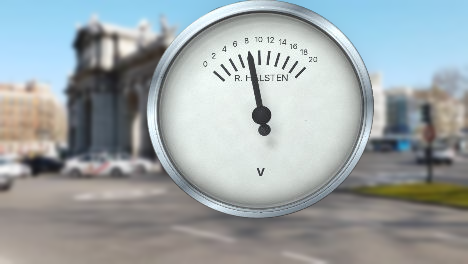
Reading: 8 V
